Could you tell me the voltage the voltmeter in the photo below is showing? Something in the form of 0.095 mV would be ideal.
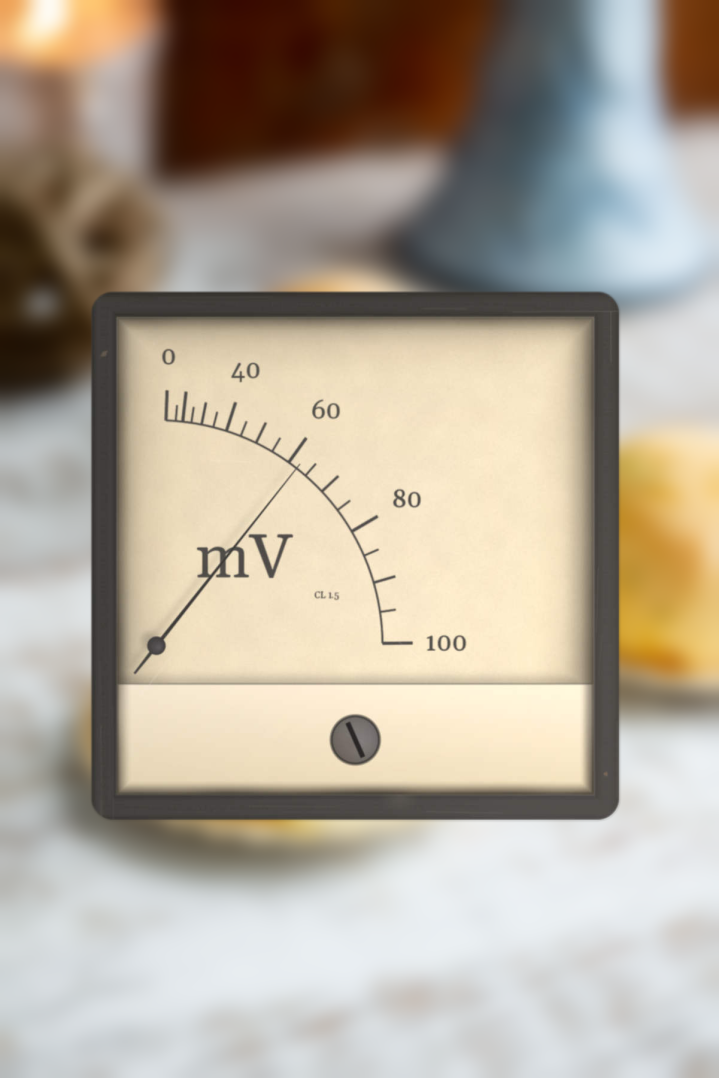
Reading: 62.5 mV
